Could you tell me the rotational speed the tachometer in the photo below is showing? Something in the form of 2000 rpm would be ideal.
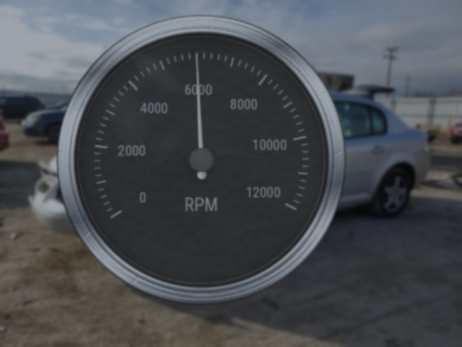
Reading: 6000 rpm
